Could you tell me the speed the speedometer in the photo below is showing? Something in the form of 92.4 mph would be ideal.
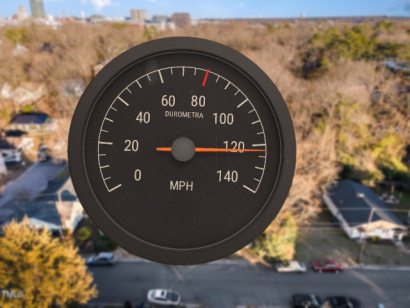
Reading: 122.5 mph
